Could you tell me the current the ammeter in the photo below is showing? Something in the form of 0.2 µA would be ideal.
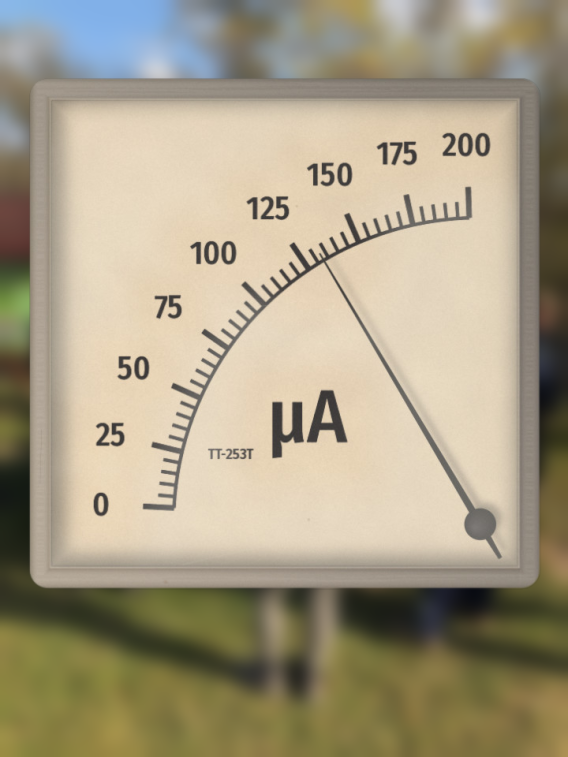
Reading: 132.5 µA
